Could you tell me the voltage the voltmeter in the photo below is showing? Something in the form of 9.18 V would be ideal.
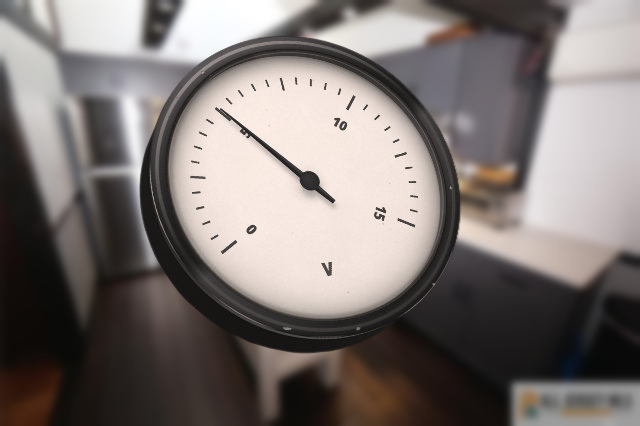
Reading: 5 V
